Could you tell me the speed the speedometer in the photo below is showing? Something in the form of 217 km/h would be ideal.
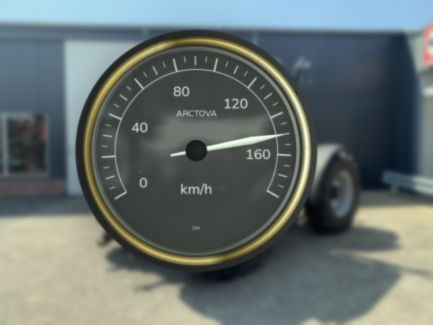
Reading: 150 km/h
